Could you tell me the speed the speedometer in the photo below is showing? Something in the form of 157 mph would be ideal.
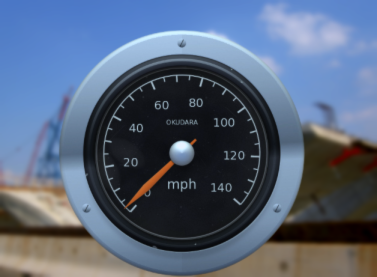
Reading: 2.5 mph
